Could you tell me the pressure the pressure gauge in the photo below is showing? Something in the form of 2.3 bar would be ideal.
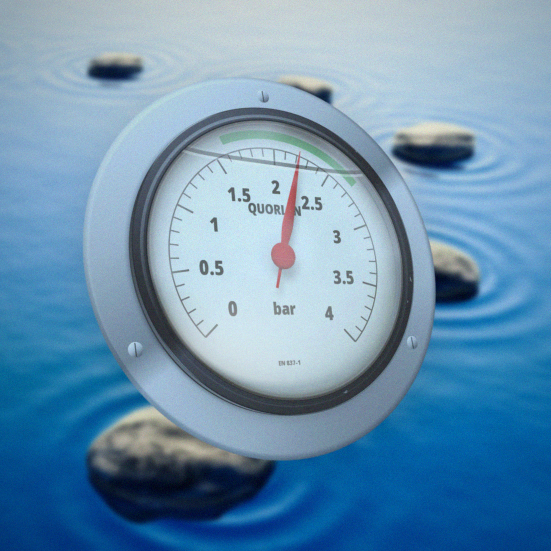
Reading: 2.2 bar
